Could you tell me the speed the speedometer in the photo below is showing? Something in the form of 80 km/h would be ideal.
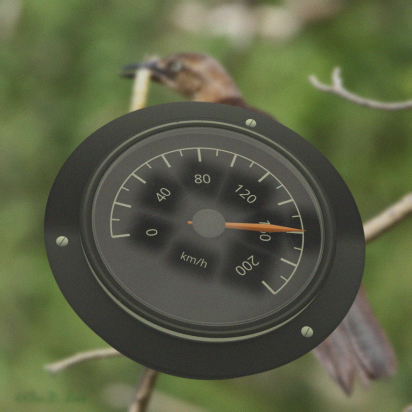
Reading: 160 km/h
